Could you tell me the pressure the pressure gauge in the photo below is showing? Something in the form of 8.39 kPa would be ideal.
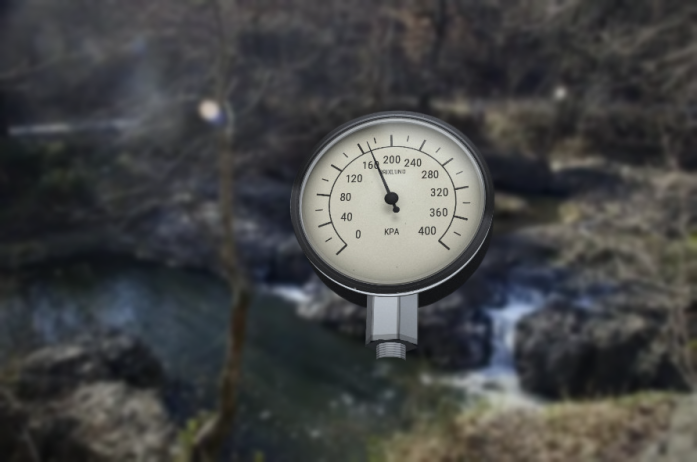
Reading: 170 kPa
